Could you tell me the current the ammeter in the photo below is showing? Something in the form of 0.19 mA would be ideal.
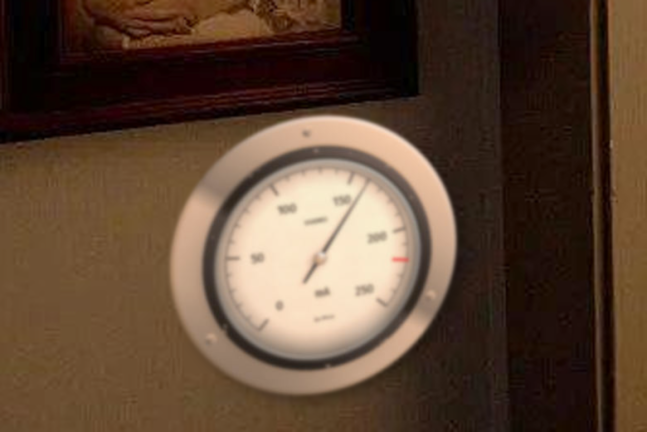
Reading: 160 mA
